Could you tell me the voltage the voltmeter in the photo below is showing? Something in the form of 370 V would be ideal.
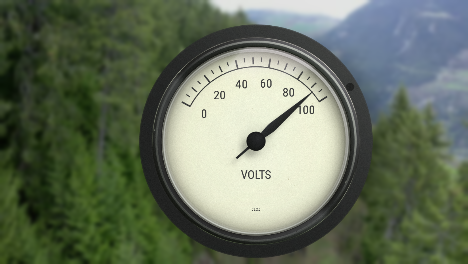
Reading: 92.5 V
